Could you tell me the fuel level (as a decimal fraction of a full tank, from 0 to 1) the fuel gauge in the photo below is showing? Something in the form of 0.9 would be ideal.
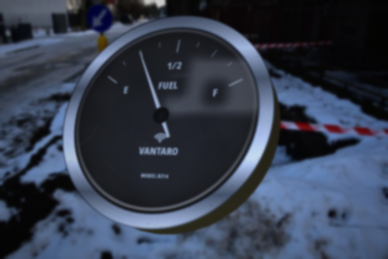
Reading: 0.25
